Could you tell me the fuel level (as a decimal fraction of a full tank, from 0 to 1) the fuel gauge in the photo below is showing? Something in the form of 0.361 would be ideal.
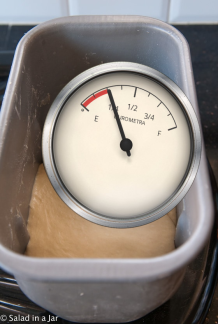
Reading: 0.25
